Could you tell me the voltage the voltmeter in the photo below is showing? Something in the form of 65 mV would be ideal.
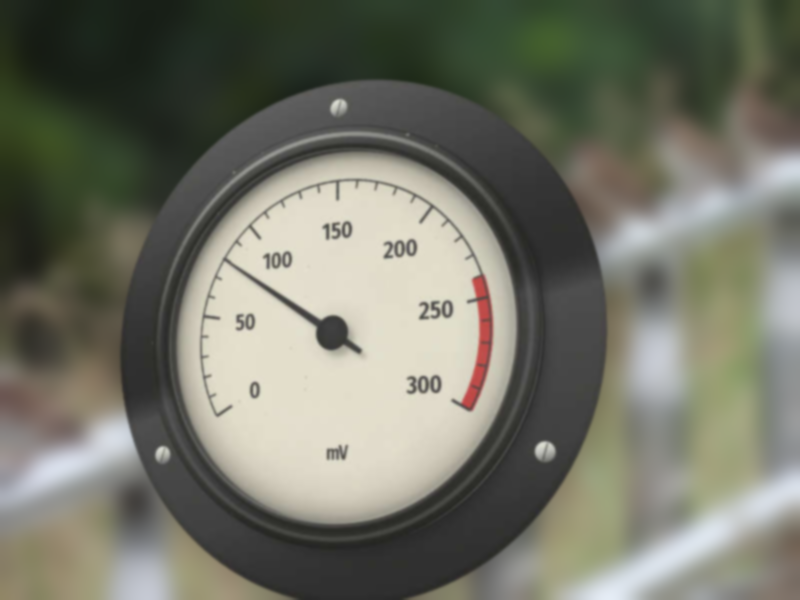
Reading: 80 mV
